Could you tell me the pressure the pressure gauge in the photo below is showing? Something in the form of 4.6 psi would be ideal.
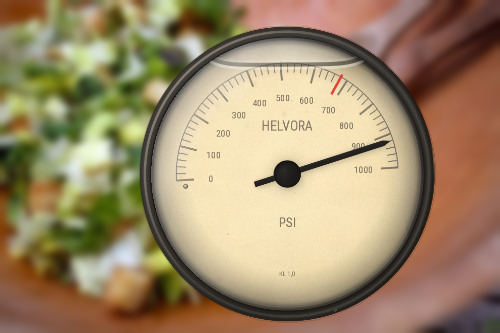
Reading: 920 psi
